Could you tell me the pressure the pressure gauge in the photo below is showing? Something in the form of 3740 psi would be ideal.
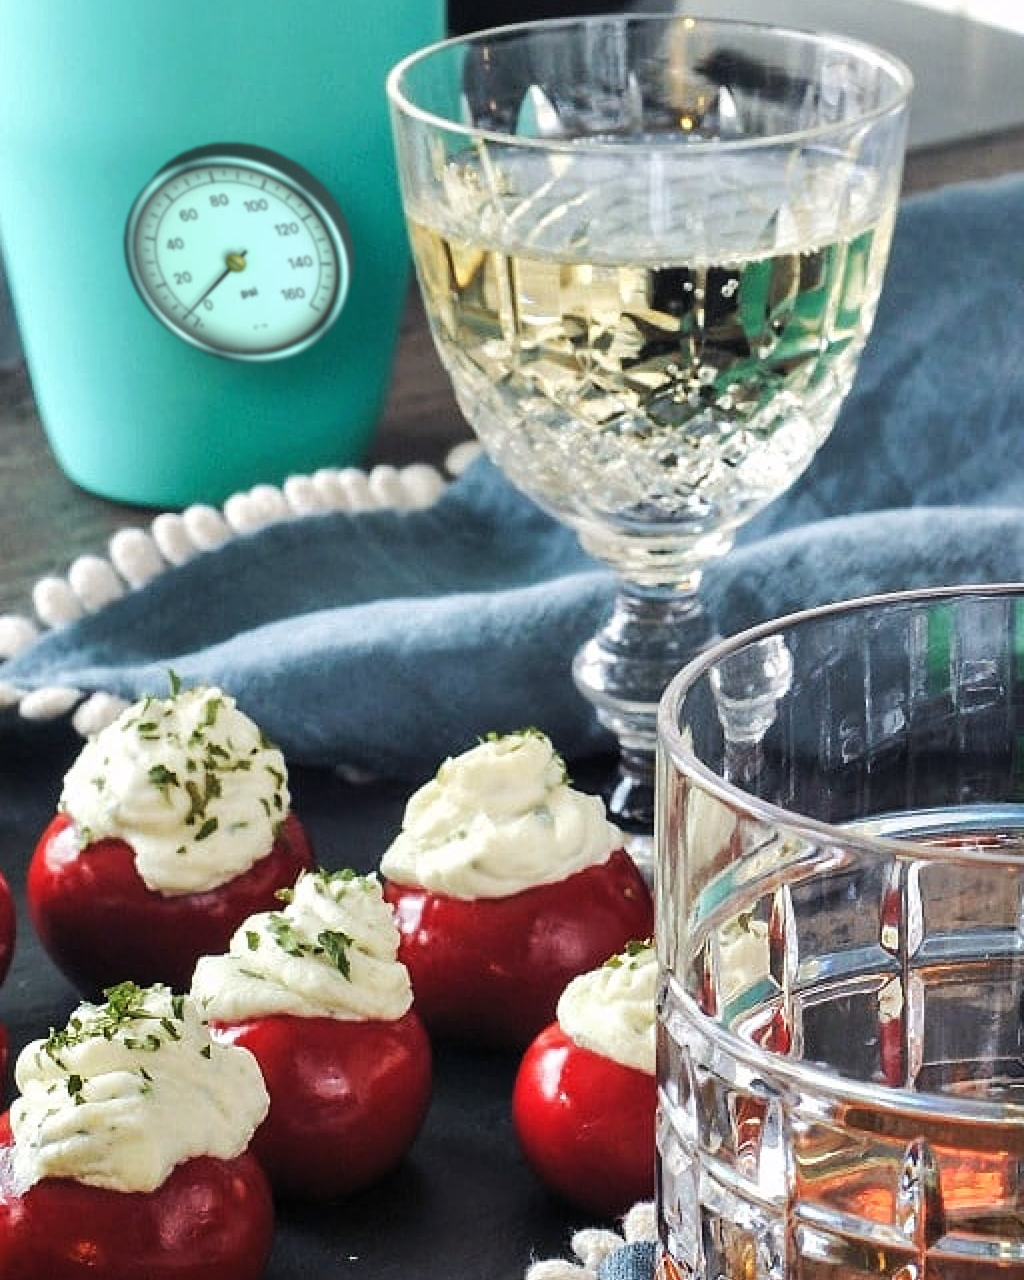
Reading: 5 psi
